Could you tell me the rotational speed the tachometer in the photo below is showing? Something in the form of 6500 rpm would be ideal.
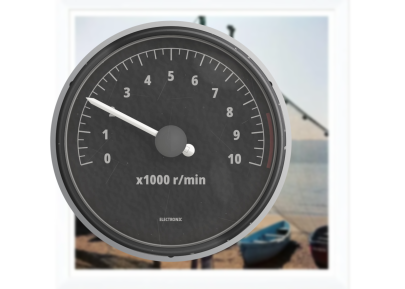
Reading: 2000 rpm
